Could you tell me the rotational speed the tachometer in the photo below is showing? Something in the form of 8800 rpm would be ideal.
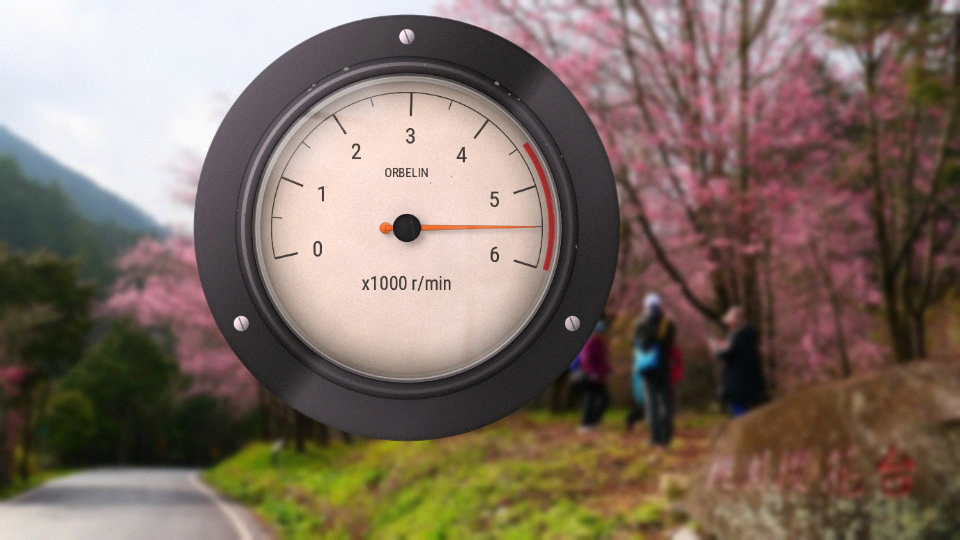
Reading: 5500 rpm
